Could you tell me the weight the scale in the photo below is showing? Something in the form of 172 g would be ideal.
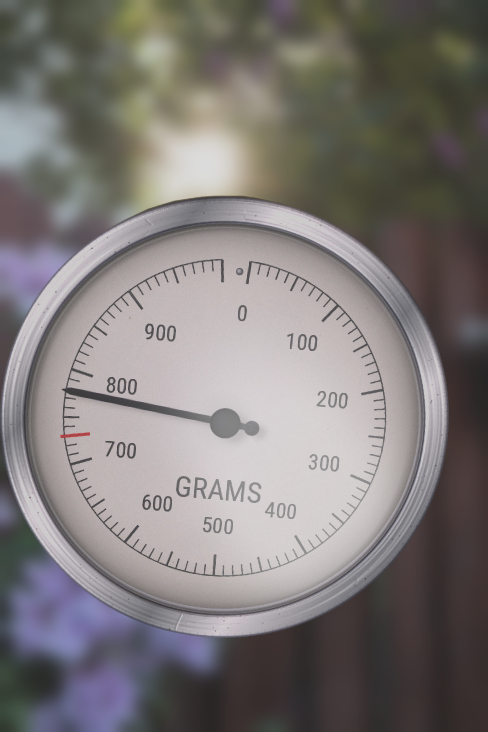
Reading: 780 g
